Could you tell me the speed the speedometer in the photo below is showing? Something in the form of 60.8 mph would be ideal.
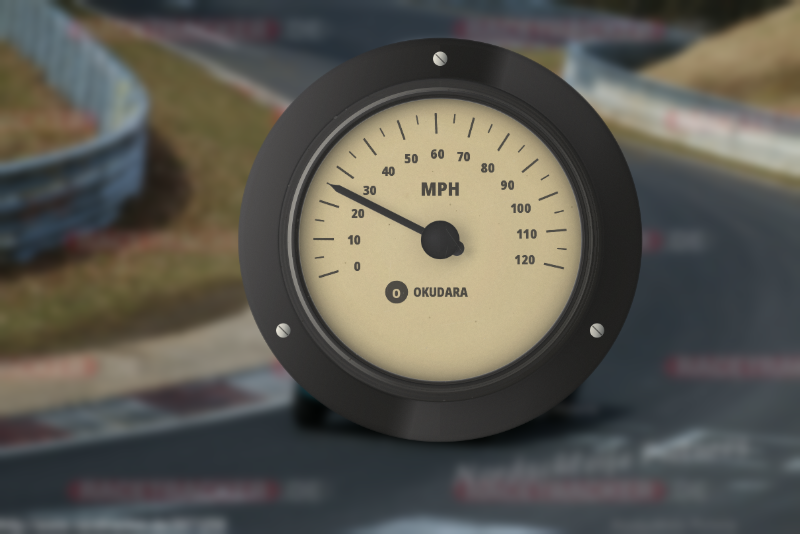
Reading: 25 mph
